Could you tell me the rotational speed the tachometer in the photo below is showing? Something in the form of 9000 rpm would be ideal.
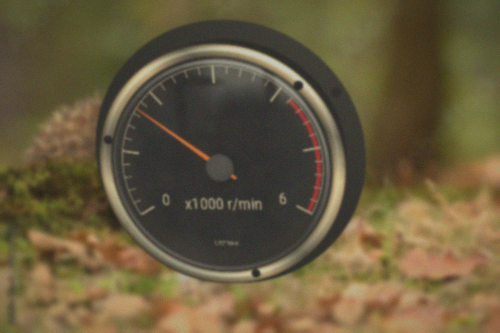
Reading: 1700 rpm
